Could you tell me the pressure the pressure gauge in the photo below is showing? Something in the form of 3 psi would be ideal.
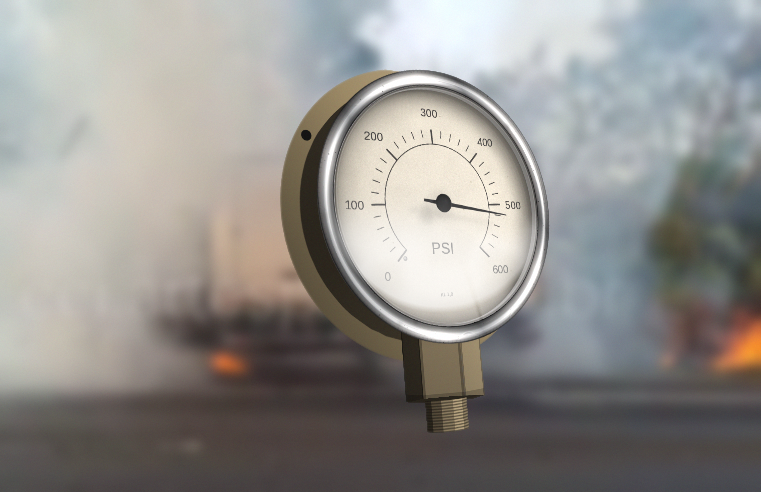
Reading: 520 psi
